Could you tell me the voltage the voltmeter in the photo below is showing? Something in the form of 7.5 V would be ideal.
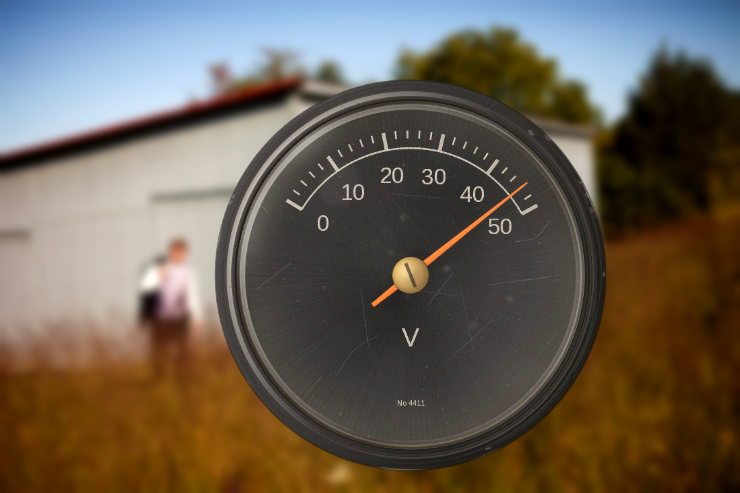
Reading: 46 V
